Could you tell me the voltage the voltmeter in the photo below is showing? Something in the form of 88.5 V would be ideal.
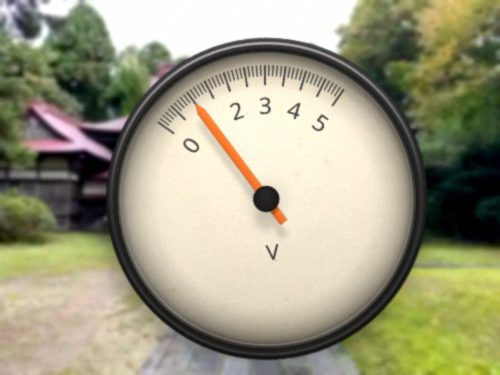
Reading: 1 V
